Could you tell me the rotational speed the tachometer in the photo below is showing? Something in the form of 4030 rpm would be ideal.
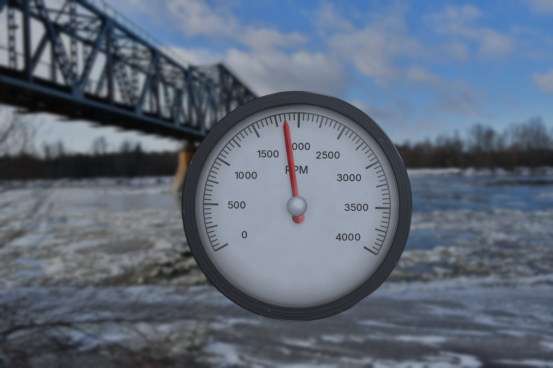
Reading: 1850 rpm
